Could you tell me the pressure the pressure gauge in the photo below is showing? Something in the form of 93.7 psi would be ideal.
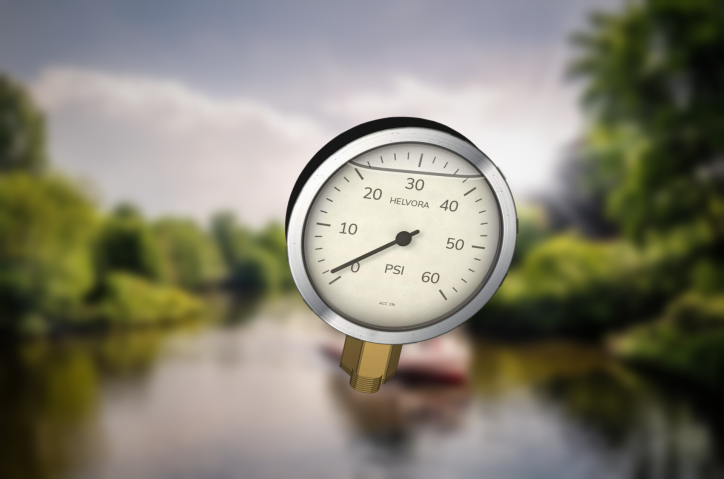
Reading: 2 psi
